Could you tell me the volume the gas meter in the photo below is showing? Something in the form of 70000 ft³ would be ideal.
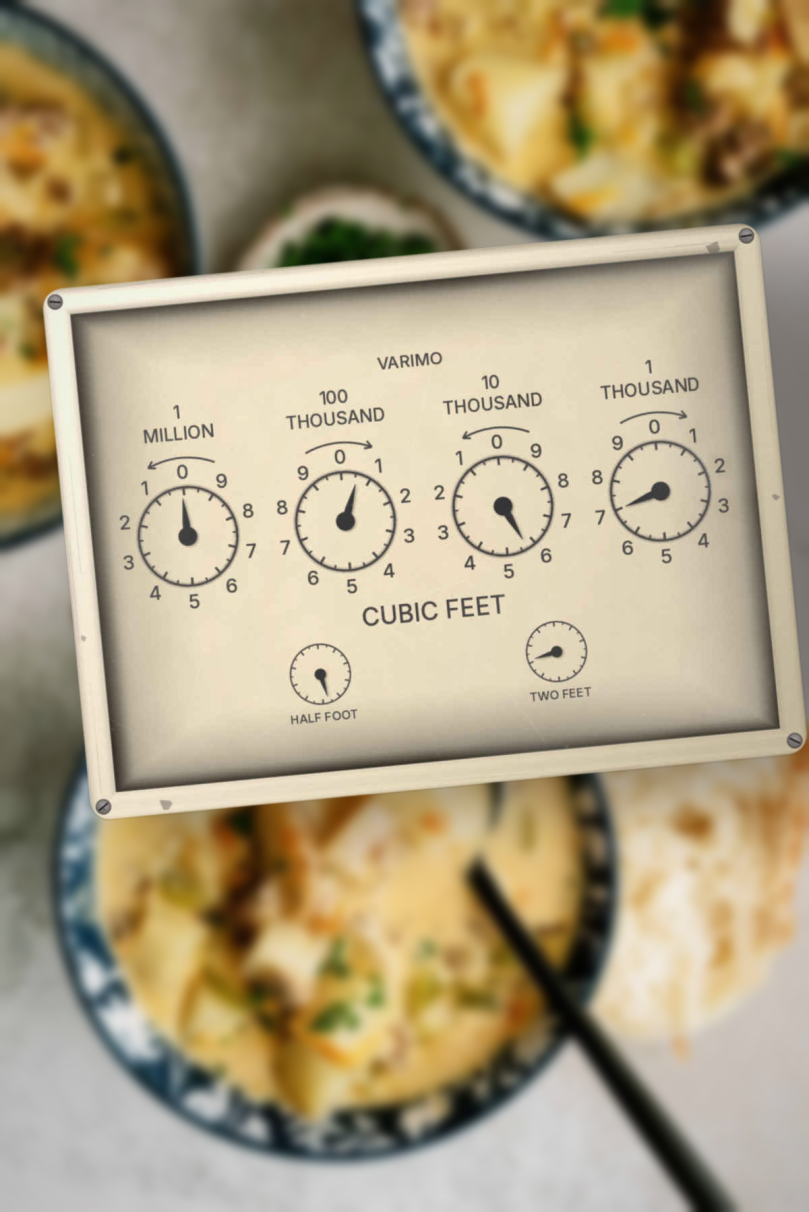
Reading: 5700 ft³
